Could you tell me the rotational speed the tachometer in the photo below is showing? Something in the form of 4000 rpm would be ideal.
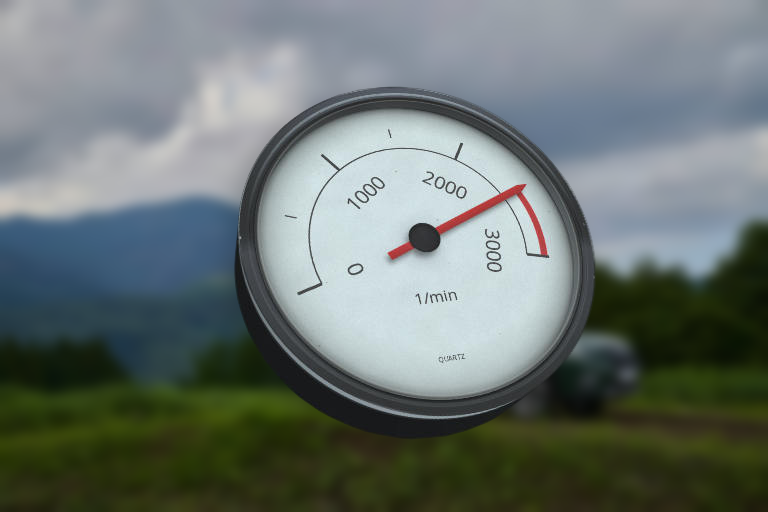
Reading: 2500 rpm
